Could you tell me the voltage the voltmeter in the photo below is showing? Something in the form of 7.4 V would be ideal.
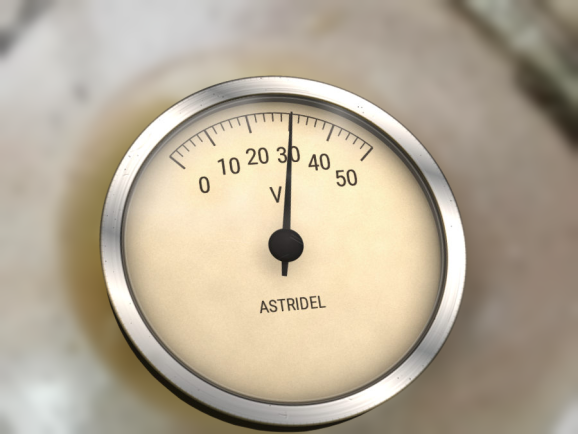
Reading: 30 V
